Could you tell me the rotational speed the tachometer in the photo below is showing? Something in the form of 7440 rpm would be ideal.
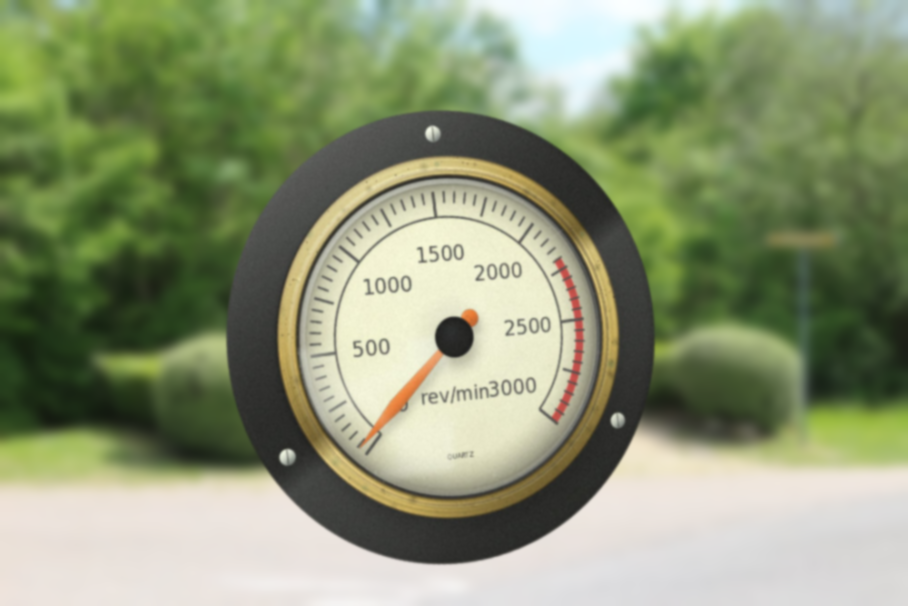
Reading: 50 rpm
